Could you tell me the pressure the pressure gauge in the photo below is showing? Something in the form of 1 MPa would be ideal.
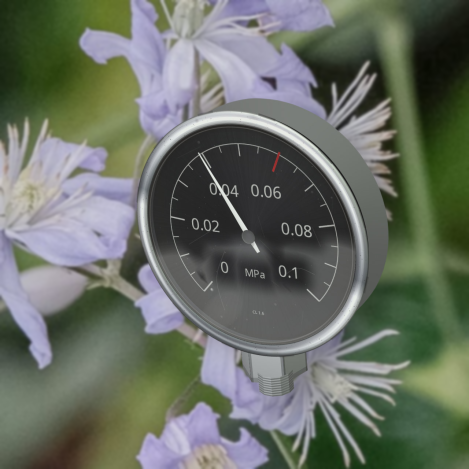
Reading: 0.04 MPa
